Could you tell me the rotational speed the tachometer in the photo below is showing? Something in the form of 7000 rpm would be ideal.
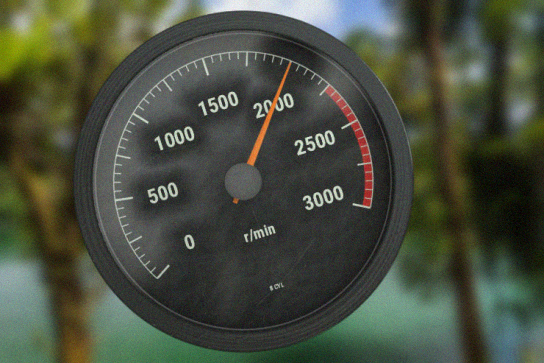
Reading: 2000 rpm
